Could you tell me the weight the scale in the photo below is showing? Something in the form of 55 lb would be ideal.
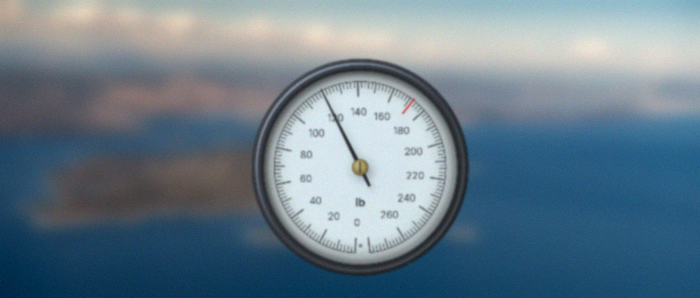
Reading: 120 lb
